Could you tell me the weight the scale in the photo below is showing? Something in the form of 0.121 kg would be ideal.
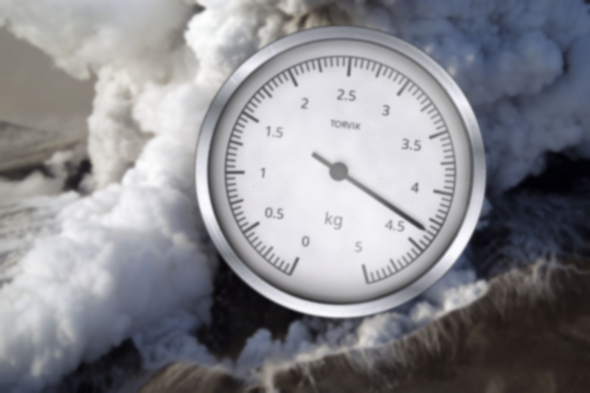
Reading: 4.35 kg
